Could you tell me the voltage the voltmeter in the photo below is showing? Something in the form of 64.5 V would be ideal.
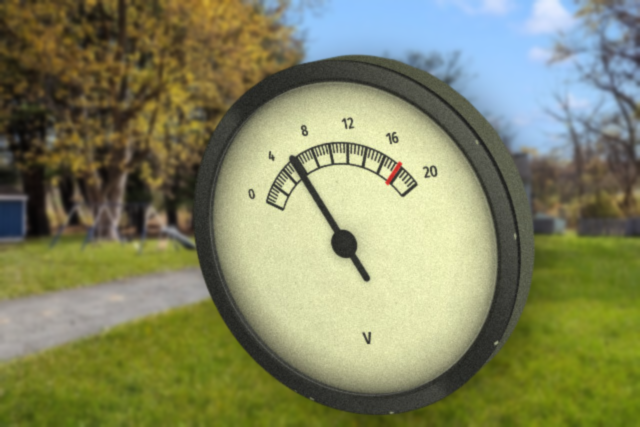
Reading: 6 V
